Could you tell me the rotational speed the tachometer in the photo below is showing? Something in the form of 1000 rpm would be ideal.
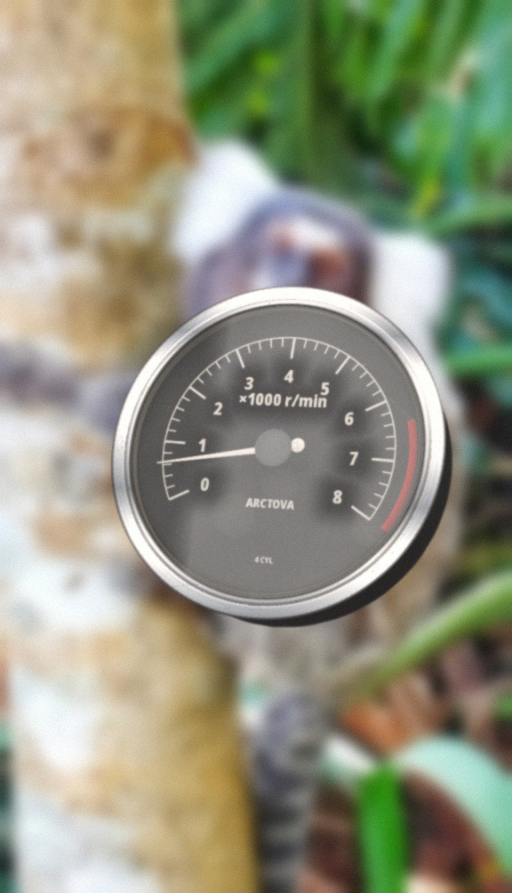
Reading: 600 rpm
